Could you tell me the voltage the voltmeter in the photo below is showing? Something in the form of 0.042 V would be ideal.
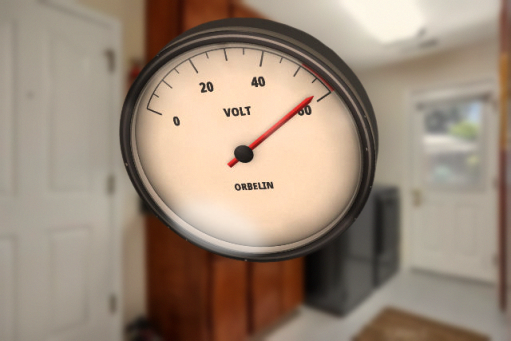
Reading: 57.5 V
